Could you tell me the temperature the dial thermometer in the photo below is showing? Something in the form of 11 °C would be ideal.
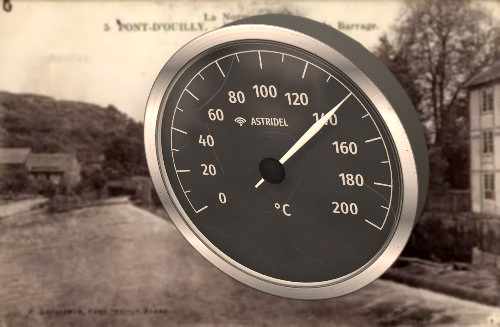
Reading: 140 °C
